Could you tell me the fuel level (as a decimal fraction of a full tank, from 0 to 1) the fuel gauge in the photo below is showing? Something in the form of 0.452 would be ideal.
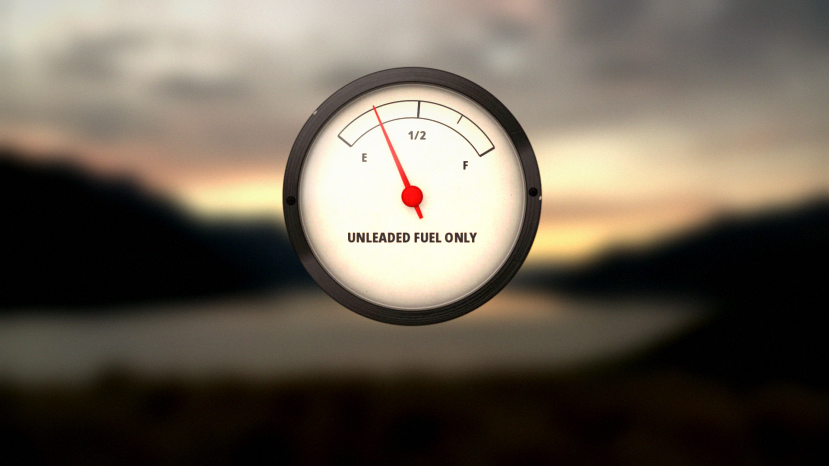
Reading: 0.25
